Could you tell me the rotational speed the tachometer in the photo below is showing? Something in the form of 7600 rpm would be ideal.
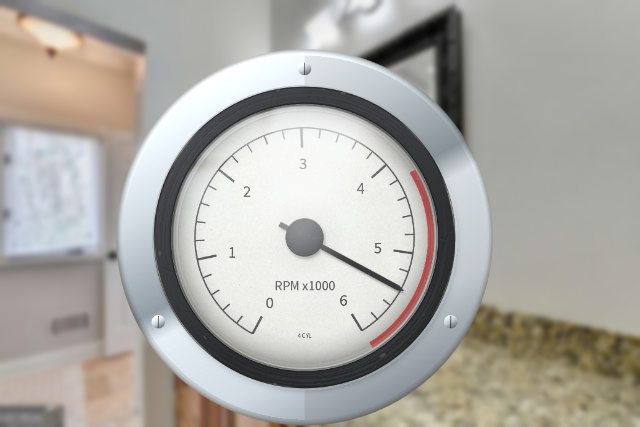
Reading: 5400 rpm
